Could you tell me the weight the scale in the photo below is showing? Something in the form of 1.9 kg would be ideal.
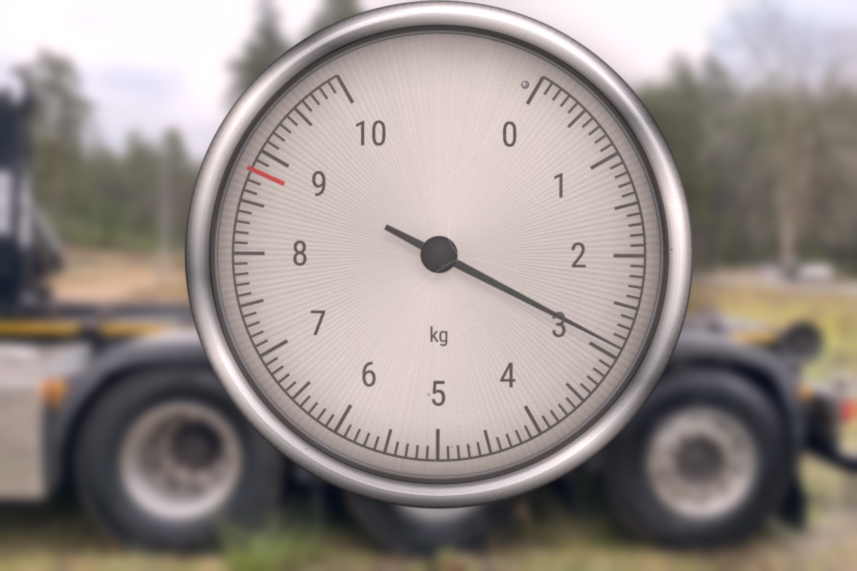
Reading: 2.9 kg
